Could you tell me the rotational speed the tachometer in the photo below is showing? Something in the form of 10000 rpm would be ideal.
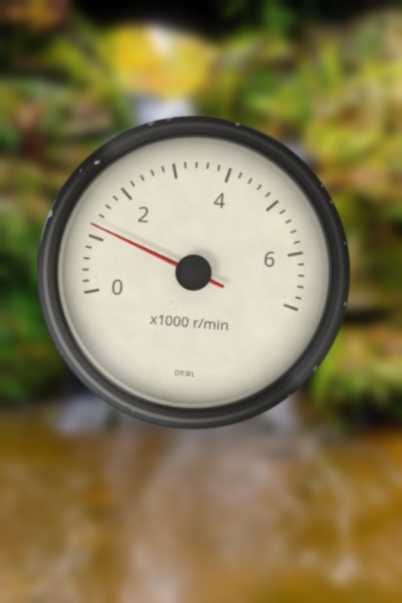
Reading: 1200 rpm
